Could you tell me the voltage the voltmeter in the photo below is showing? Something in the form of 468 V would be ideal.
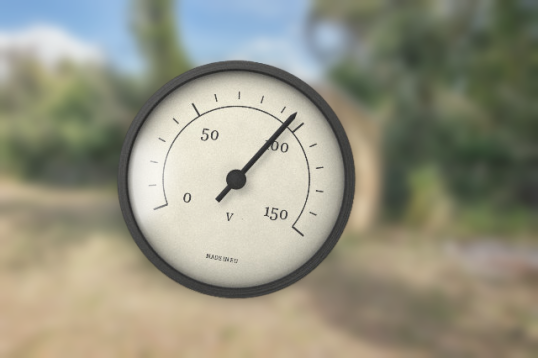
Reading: 95 V
